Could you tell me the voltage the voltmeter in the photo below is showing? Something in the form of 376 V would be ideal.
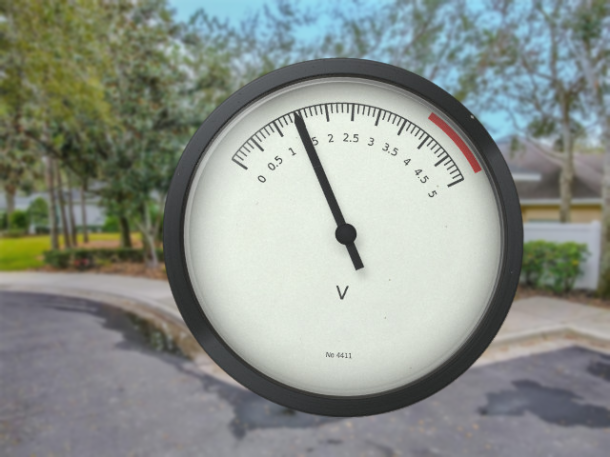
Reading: 1.4 V
